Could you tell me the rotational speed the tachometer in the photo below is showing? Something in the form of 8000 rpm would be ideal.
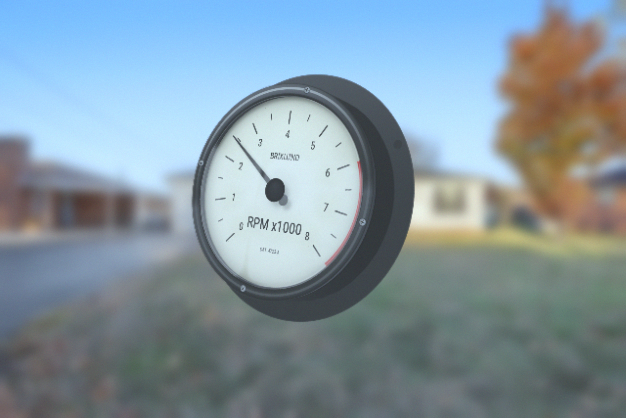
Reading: 2500 rpm
